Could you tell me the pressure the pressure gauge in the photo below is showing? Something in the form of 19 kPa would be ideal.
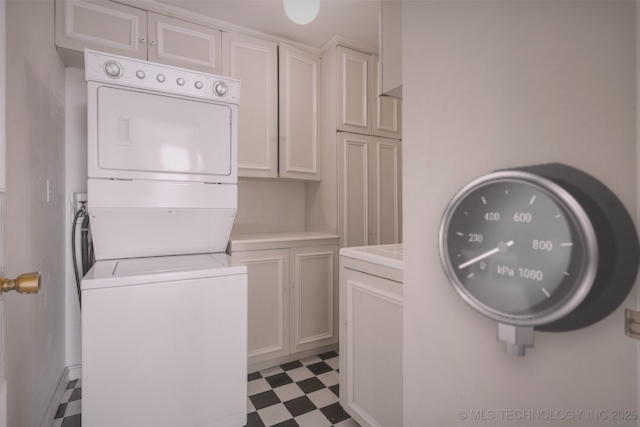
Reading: 50 kPa
